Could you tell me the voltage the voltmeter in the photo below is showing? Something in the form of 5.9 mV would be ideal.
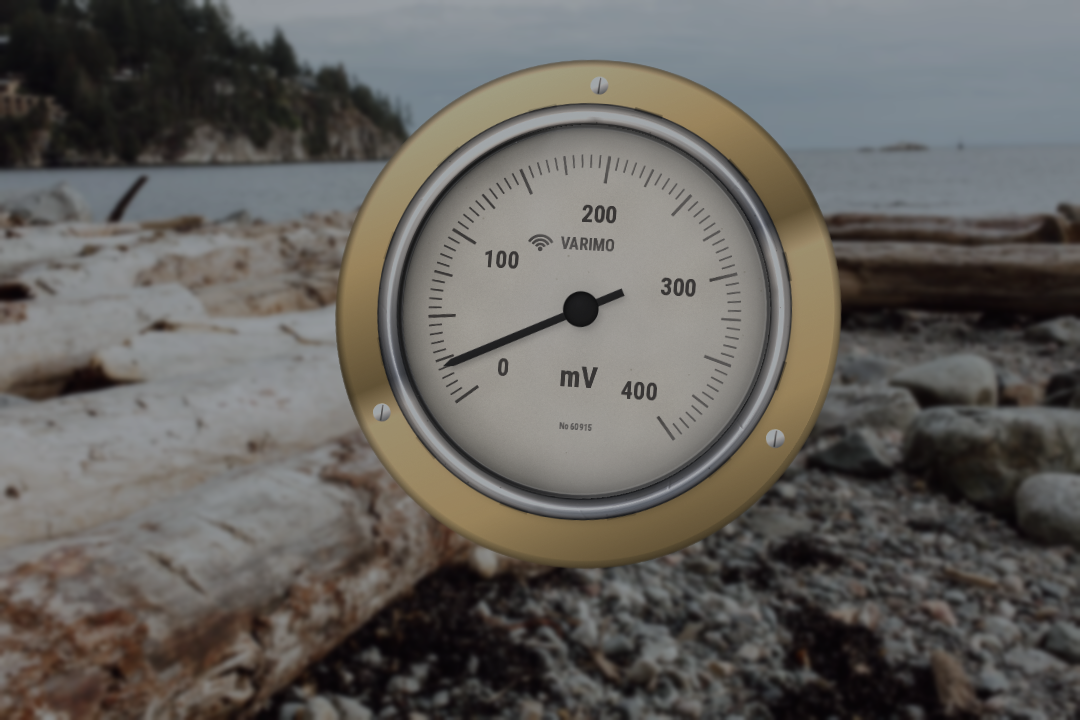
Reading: 20 mV
